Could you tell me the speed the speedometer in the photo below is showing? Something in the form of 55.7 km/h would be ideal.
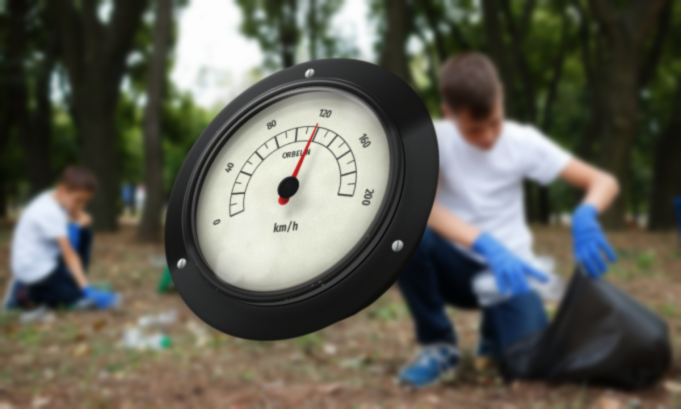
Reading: 120 km/h
